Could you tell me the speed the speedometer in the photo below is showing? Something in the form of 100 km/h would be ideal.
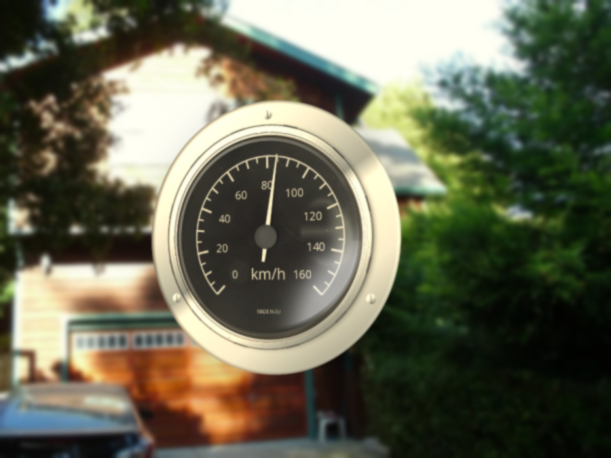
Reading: 85 km/h
